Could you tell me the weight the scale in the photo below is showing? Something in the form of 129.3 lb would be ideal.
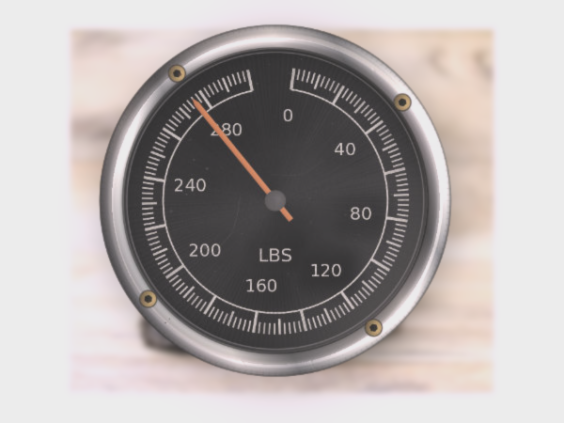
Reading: 276 lb
